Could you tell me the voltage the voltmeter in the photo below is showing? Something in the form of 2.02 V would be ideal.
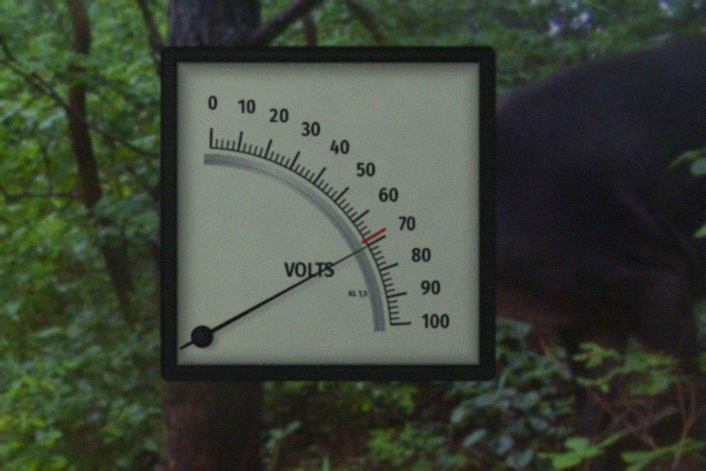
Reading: 70 V
